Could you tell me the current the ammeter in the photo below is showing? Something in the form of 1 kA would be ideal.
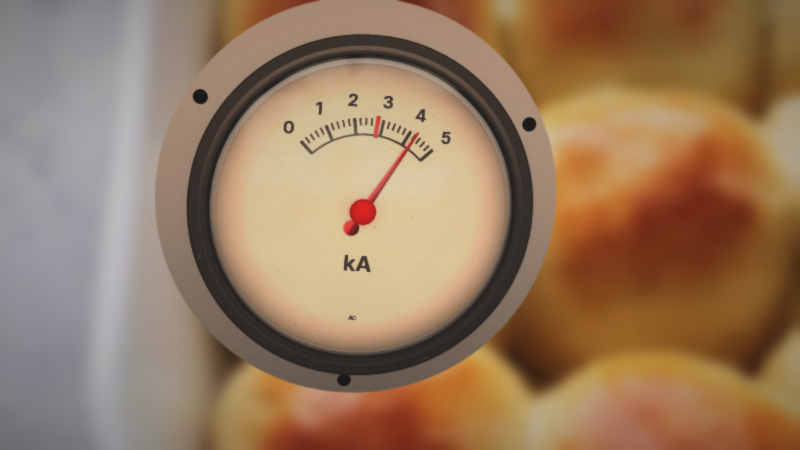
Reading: 4.2 kA
